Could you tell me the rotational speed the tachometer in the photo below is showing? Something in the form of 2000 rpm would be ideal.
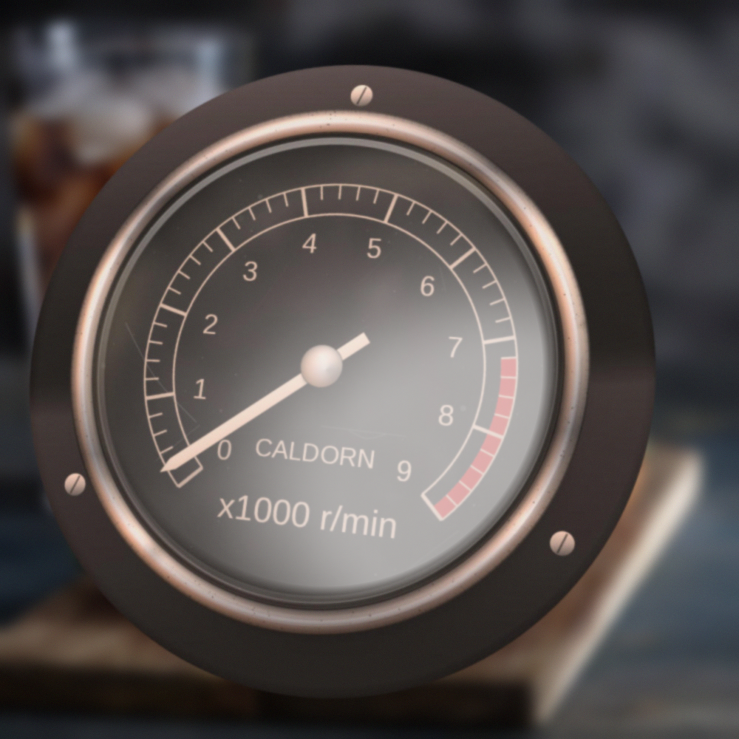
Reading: 200 rpm
